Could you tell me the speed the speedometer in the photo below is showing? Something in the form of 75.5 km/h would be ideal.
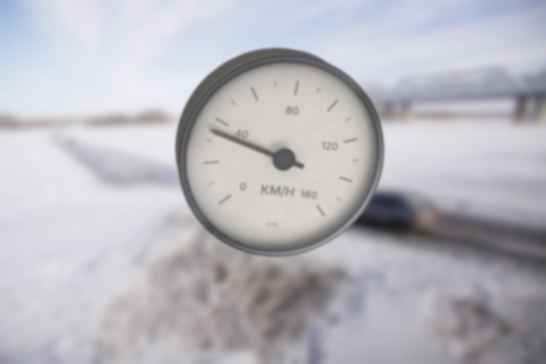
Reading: 35 km/h
